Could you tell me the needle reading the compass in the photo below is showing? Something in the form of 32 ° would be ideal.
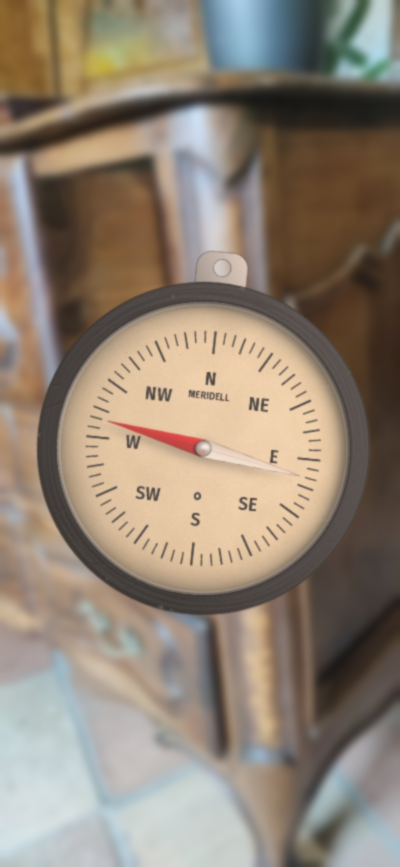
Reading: 280 °
